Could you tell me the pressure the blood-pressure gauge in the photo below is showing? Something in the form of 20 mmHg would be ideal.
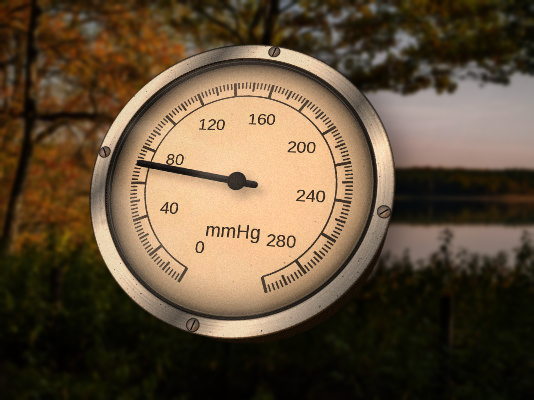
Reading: 70 mmHg
